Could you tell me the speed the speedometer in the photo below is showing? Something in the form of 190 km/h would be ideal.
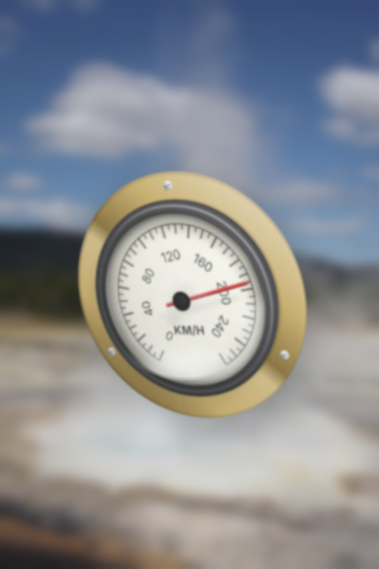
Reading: 195 km/h
